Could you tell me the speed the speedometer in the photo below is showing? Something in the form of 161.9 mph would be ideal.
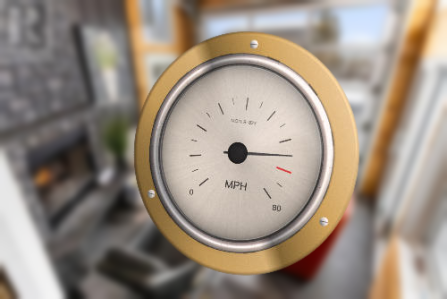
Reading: 65 mph
